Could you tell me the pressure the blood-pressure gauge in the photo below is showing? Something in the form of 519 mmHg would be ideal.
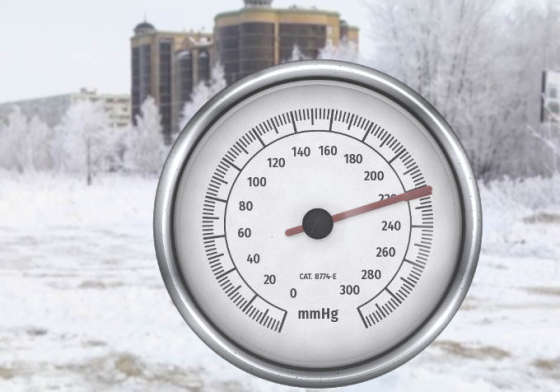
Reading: 222 mmHg
